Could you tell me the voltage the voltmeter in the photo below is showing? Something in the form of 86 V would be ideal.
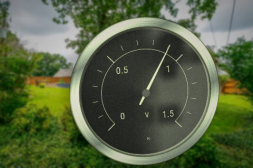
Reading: 0.9 V
